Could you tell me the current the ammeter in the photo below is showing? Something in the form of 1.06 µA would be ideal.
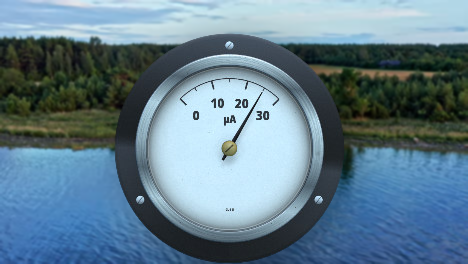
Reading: 25 µA
